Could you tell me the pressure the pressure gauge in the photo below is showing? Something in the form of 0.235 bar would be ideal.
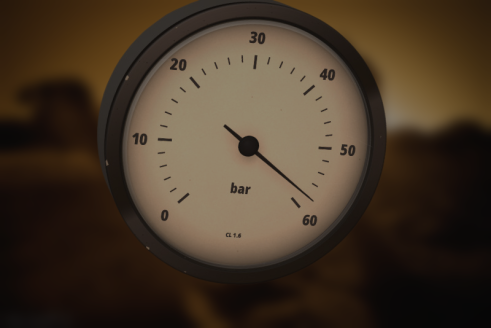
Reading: 58 bar
